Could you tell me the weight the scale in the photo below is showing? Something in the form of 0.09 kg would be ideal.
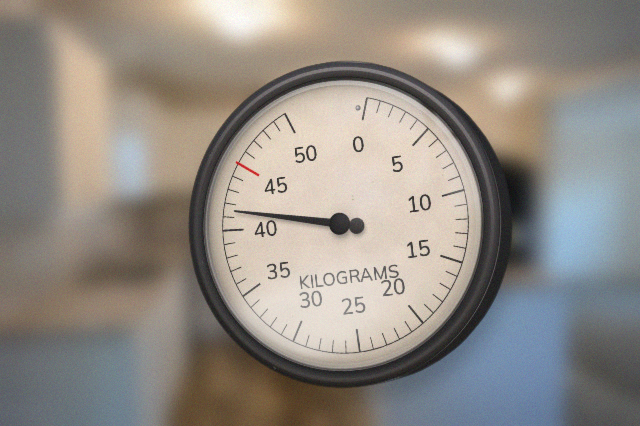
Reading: 41.5 kg
